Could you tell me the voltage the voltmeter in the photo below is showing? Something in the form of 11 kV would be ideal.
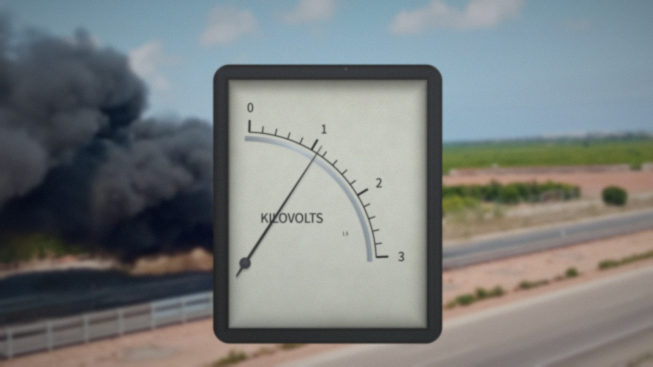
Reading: 1.1 kV
